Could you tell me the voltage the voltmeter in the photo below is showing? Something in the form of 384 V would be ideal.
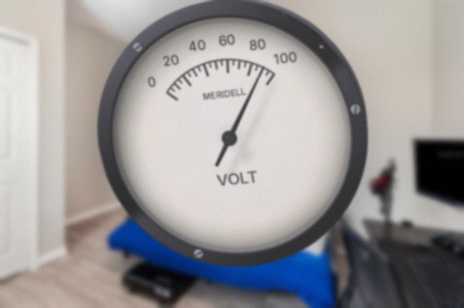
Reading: 90 V
